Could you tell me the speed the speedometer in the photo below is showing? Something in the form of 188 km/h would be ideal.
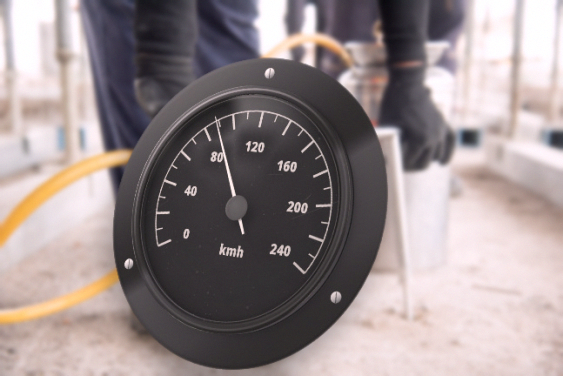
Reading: 90 km/h
